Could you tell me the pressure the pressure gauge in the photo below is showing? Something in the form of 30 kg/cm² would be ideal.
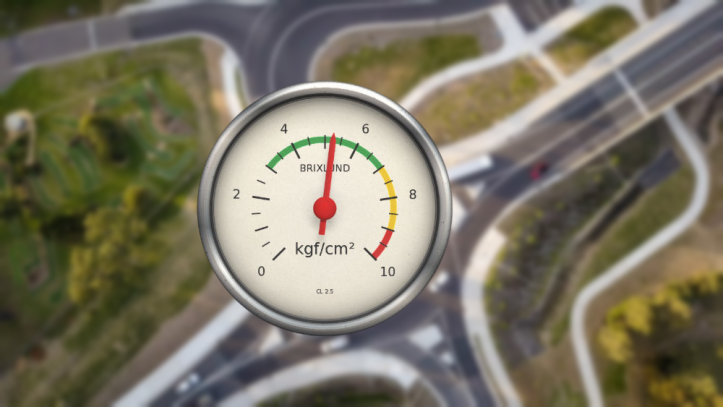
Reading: 5.25 kg/cm²
